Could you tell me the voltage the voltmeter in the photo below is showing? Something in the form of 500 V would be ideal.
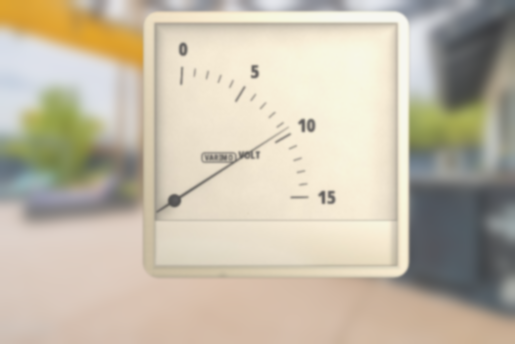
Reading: 9.5 V
